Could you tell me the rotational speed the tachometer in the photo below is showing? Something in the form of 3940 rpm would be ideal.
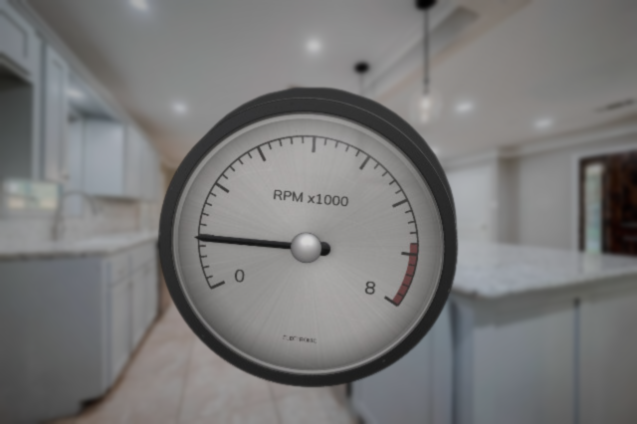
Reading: 1000 rpm
